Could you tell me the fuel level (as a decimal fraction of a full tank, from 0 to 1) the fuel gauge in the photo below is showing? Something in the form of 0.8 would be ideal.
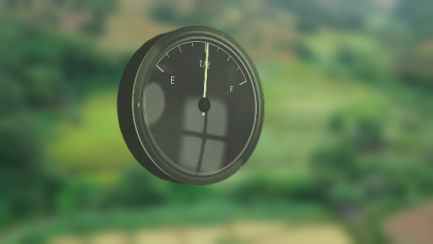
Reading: 0.5
